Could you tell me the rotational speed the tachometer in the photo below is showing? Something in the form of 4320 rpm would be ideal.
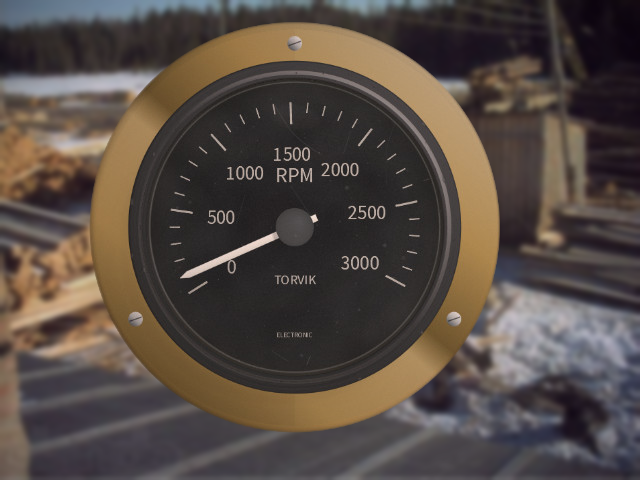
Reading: 100 rpm
